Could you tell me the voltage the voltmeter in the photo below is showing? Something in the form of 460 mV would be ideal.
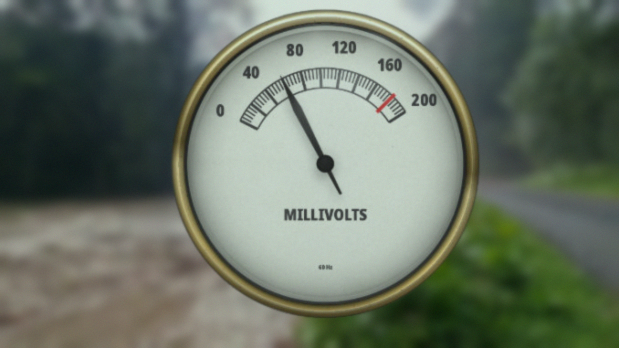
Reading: 60 mV
